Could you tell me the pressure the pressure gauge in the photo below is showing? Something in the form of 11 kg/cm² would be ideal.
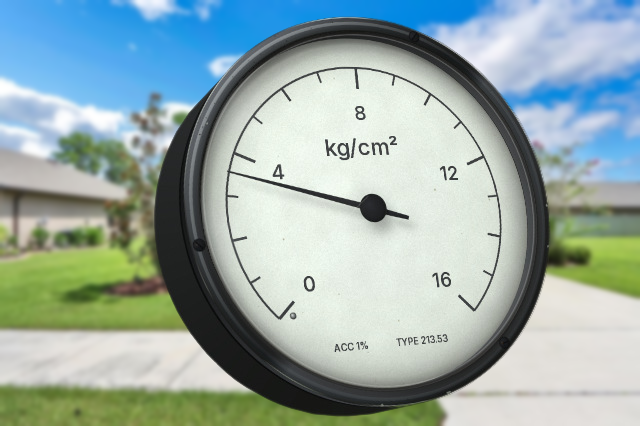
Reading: 3.5 kg/cm²
